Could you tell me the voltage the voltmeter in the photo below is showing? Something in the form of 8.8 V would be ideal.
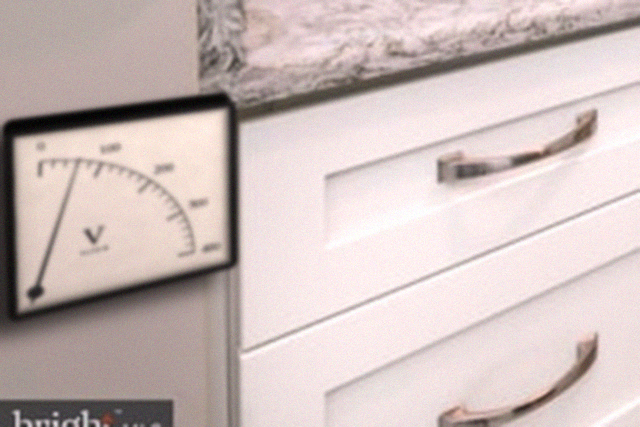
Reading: 60 V
